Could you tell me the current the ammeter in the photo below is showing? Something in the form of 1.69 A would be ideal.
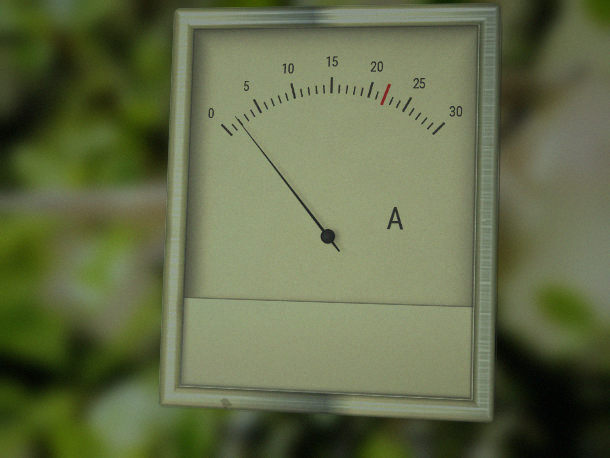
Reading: 2 A
